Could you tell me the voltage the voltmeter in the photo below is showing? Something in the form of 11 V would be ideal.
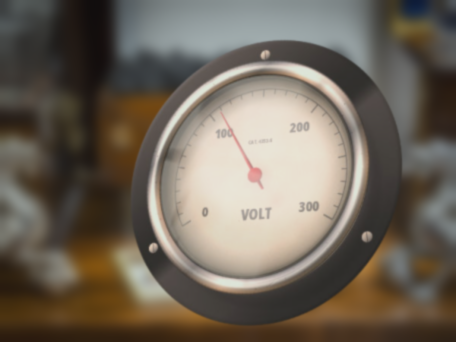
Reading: 110 V
